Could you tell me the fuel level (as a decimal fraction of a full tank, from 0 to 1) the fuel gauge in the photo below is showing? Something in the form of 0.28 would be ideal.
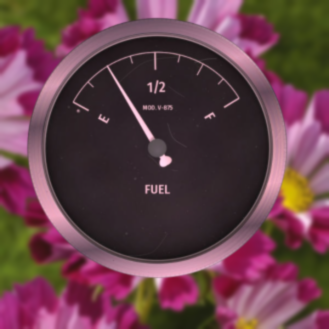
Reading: 0.25
